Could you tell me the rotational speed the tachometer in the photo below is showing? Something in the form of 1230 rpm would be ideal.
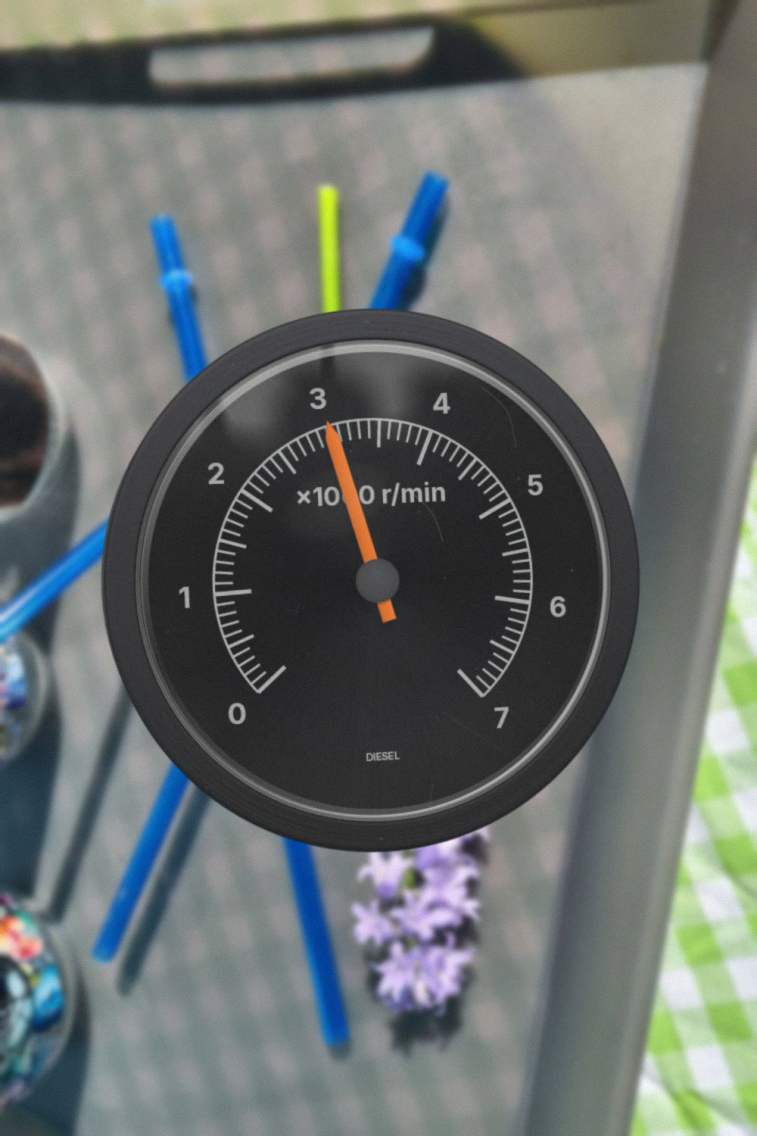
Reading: 3000 rpm
